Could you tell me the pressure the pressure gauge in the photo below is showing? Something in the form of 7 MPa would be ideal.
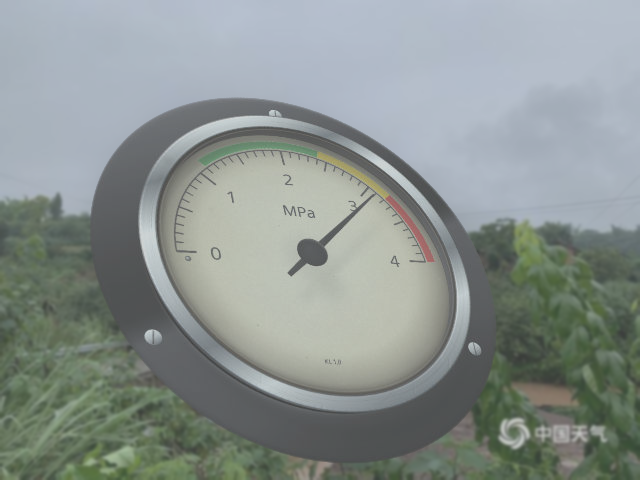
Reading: 3.1 MPa
